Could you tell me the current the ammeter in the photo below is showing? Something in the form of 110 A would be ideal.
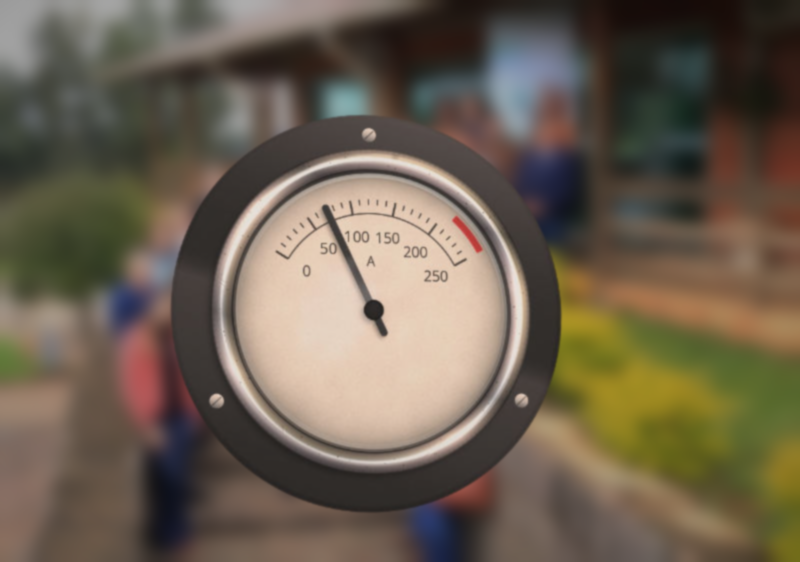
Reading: 70 A
